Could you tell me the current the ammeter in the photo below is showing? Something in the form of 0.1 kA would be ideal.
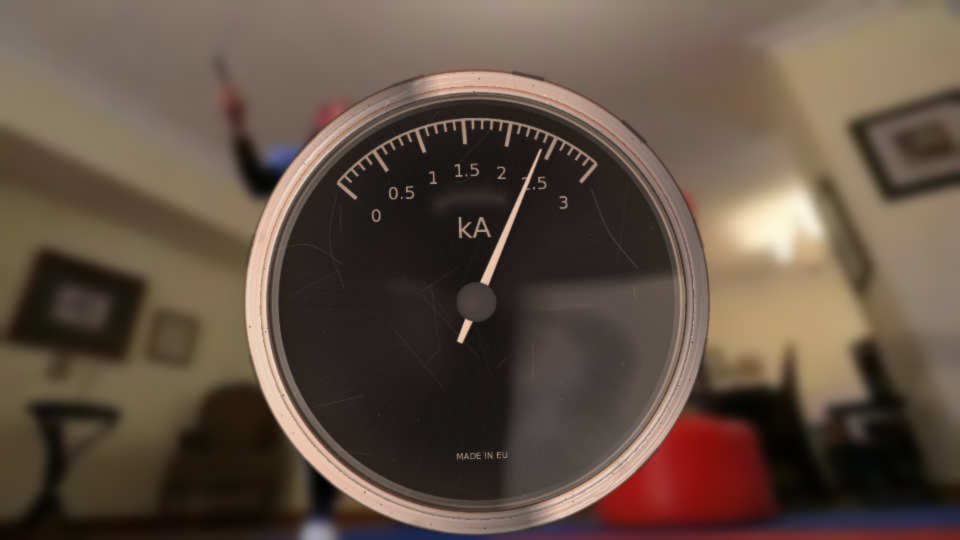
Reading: 2.4 kA
